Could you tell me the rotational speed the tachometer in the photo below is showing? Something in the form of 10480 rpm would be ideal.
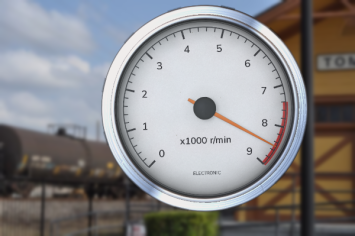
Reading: 8500 rpm
